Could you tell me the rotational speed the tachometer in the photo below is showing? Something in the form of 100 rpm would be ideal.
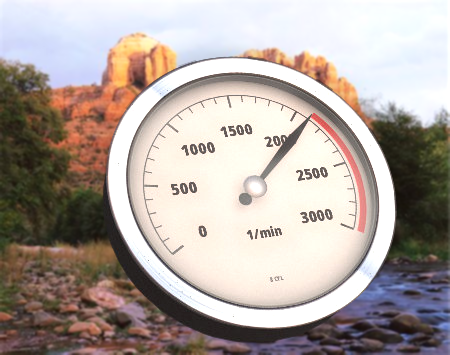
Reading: 2100 rpm
